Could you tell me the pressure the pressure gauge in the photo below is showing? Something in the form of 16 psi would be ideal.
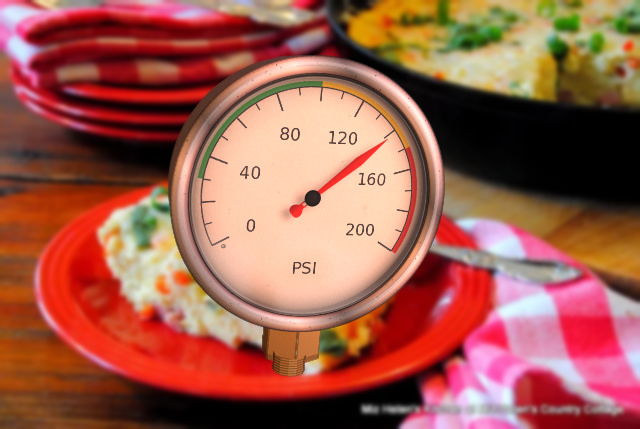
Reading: 140 psi
